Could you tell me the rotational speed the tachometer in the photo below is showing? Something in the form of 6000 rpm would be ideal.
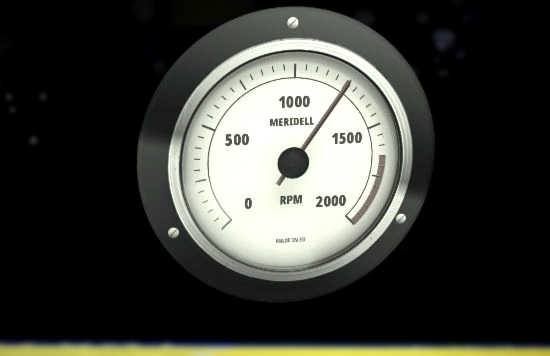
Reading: 1250 rpm
